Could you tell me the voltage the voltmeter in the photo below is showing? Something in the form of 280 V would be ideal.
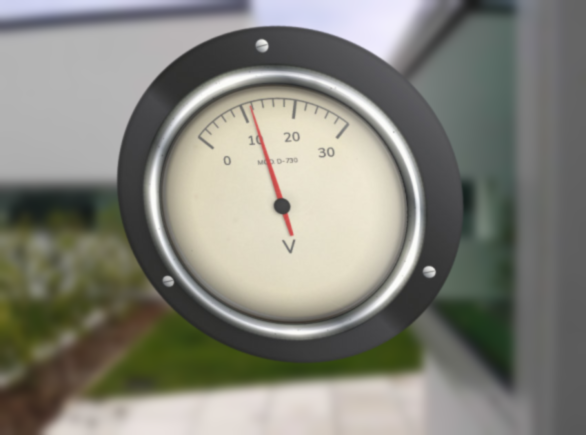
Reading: 12 V
